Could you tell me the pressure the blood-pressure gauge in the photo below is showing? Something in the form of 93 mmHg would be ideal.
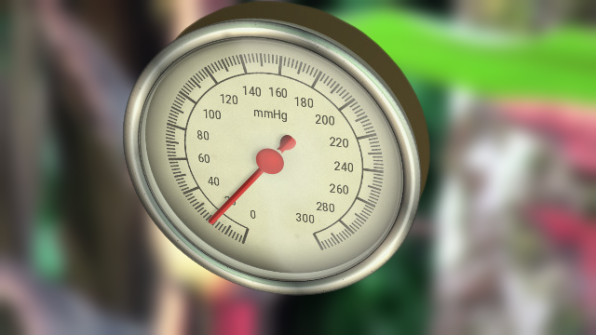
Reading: 20 mmHg
